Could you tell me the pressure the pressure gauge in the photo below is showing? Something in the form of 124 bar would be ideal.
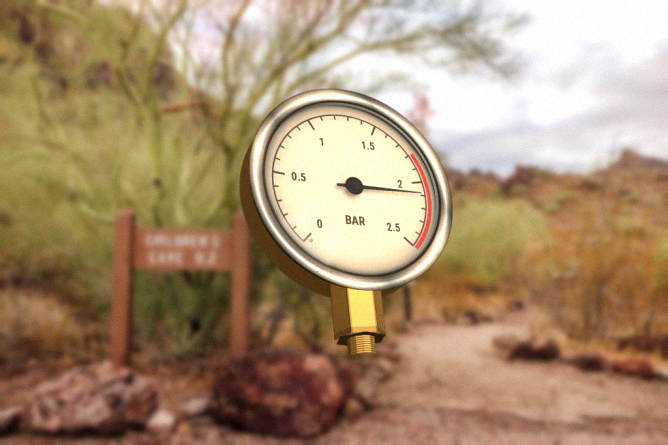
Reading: 2.1 bar
